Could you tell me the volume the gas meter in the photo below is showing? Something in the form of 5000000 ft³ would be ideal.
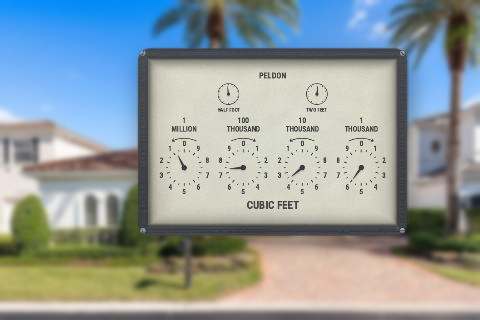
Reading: 73600 ft³
